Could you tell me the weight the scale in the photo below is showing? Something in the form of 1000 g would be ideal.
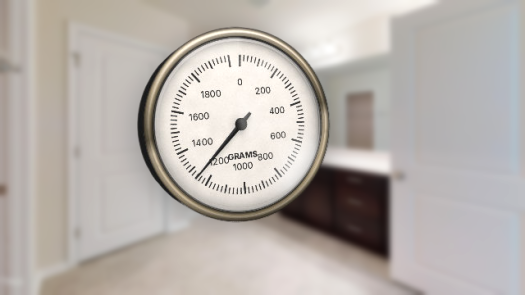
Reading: 1260 g
